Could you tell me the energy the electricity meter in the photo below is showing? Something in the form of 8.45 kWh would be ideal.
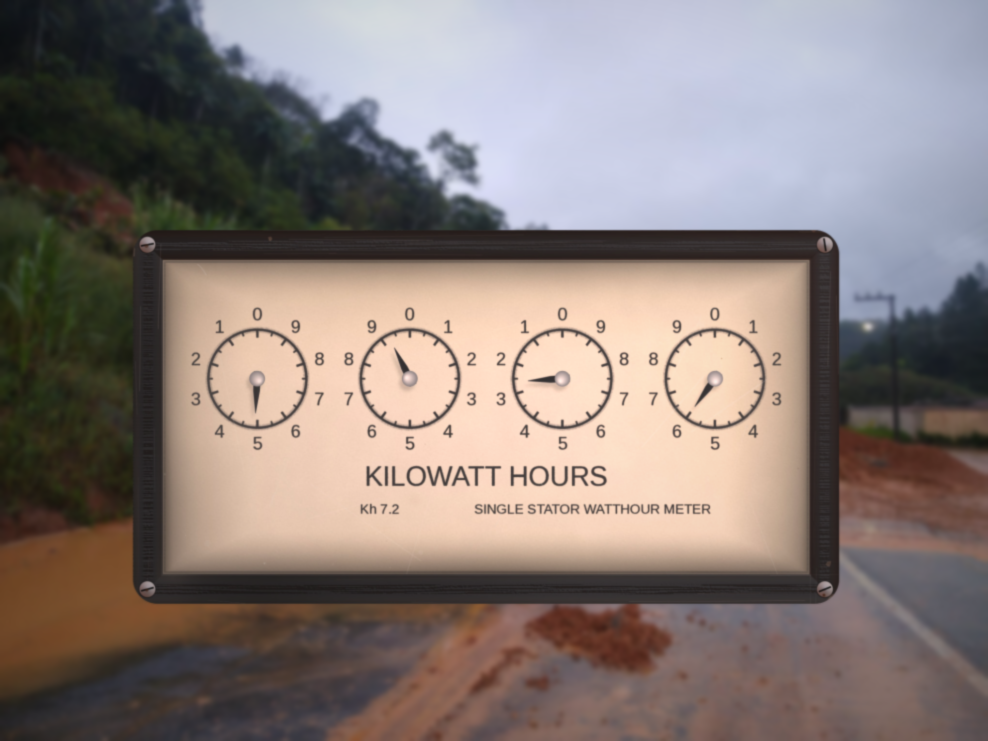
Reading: 4926 kWh
